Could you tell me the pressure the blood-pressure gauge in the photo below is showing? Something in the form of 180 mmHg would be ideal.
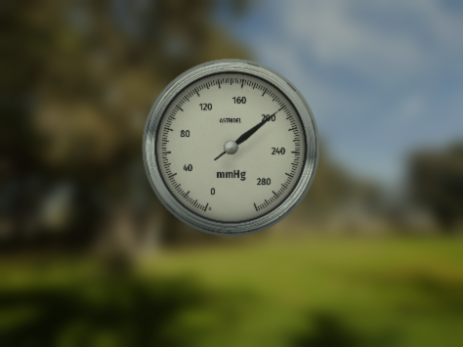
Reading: 200 mmHg
